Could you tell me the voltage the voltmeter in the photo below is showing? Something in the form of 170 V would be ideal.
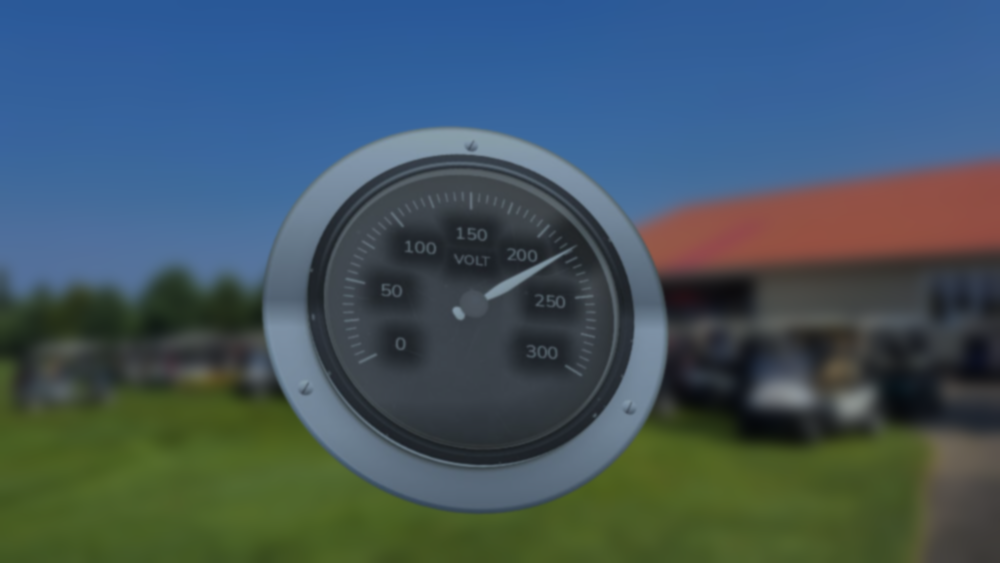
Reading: 220 V
